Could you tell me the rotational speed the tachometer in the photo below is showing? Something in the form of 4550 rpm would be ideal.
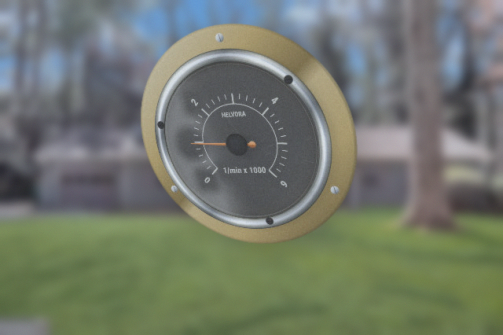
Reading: 1000 rpm
